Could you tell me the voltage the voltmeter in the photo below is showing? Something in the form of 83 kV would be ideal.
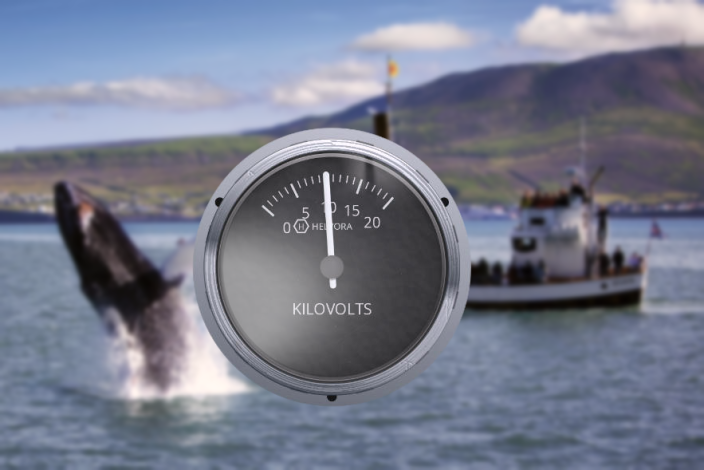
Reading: 10 kV
